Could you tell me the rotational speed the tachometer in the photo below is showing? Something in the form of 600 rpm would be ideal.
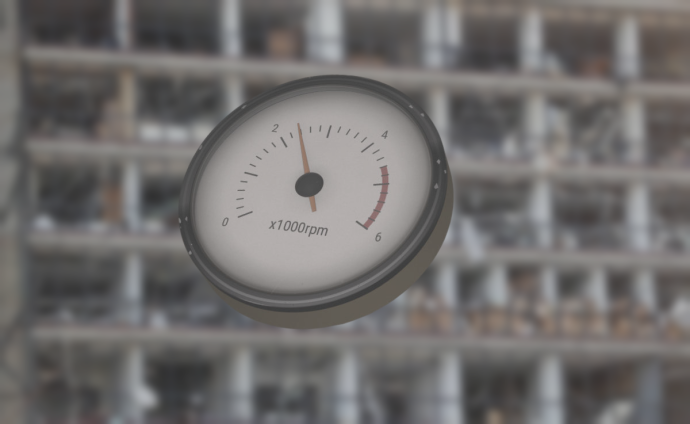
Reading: 2400 rpm
